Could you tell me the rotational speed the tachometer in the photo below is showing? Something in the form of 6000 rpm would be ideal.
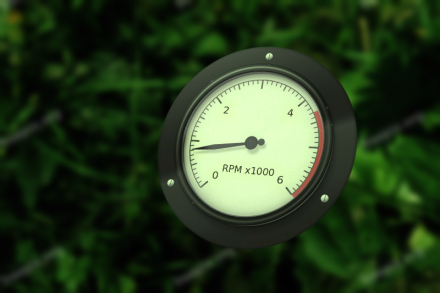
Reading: 800 rpm
